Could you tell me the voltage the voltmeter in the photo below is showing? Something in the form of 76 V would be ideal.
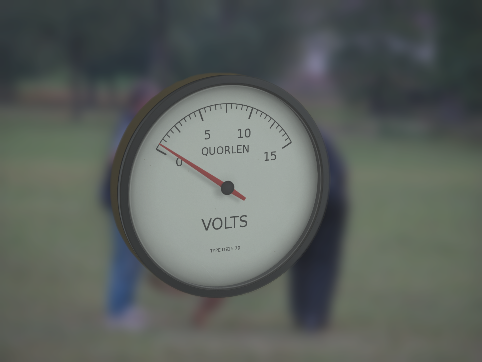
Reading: 0.5 V
